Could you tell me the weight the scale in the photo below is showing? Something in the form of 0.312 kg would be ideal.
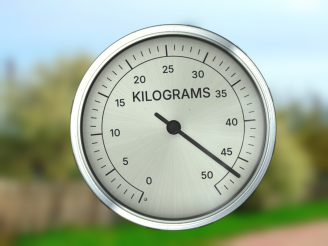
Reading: 47 kg
